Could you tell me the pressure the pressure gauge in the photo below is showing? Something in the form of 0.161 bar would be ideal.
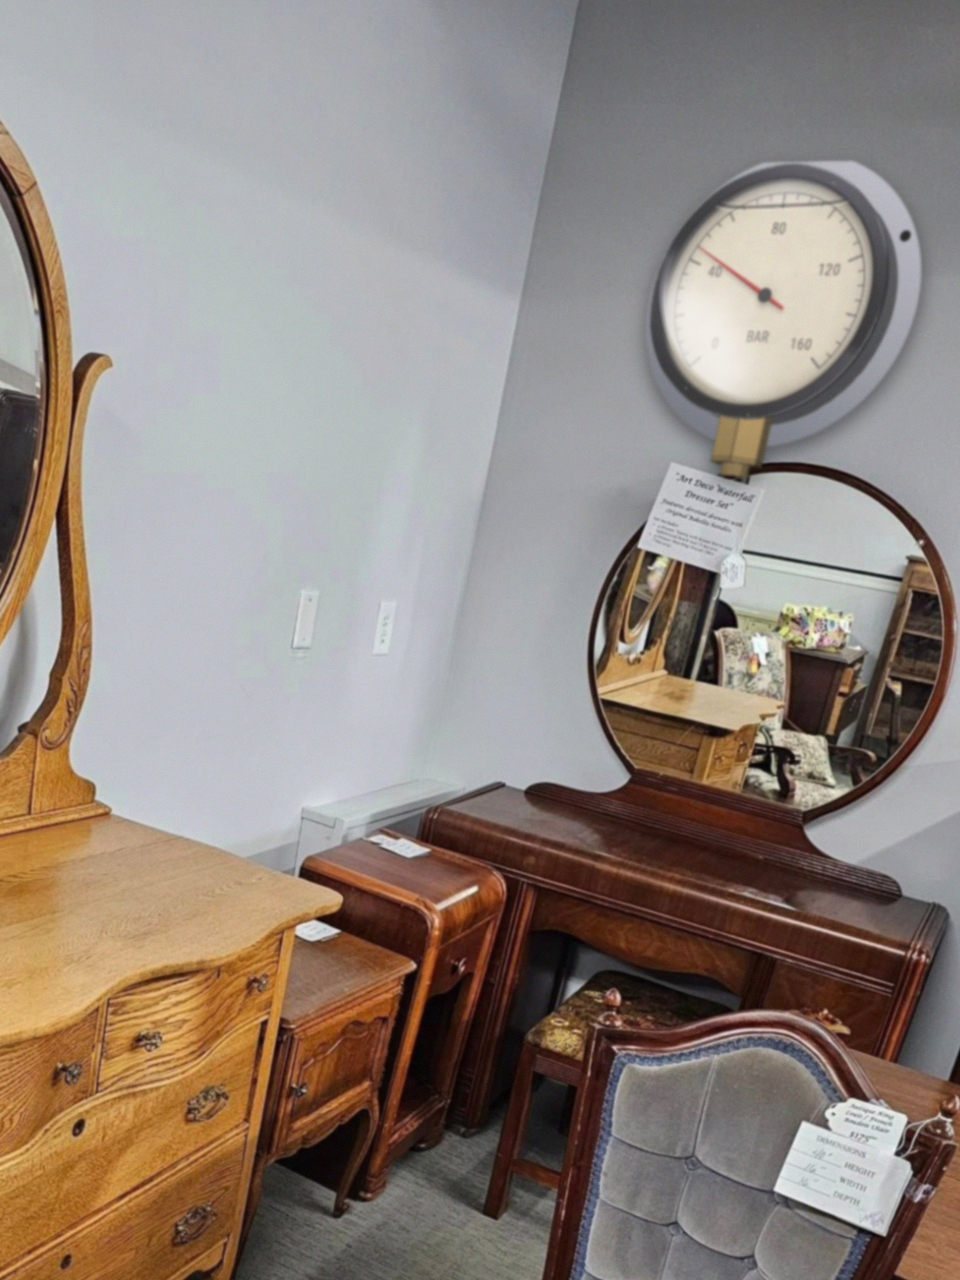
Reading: 45 bar
